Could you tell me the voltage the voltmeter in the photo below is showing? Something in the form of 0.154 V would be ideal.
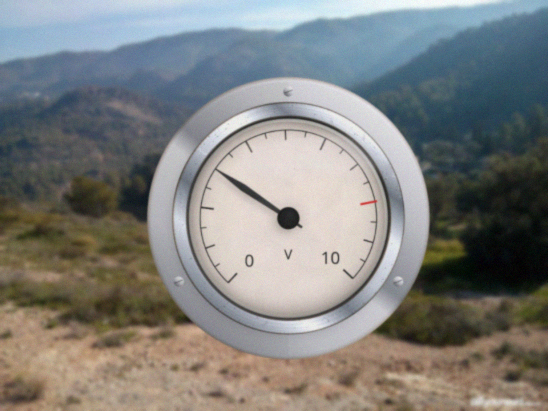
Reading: 3 V
